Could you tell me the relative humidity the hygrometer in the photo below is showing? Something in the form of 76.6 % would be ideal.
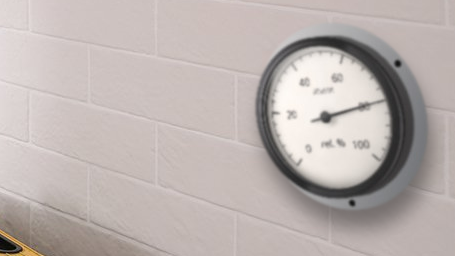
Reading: 80 %
